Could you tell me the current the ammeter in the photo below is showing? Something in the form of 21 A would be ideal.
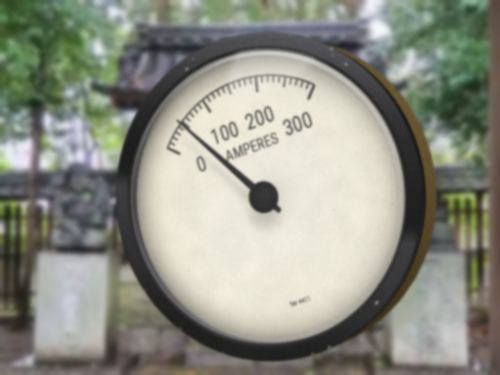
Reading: 50 A
